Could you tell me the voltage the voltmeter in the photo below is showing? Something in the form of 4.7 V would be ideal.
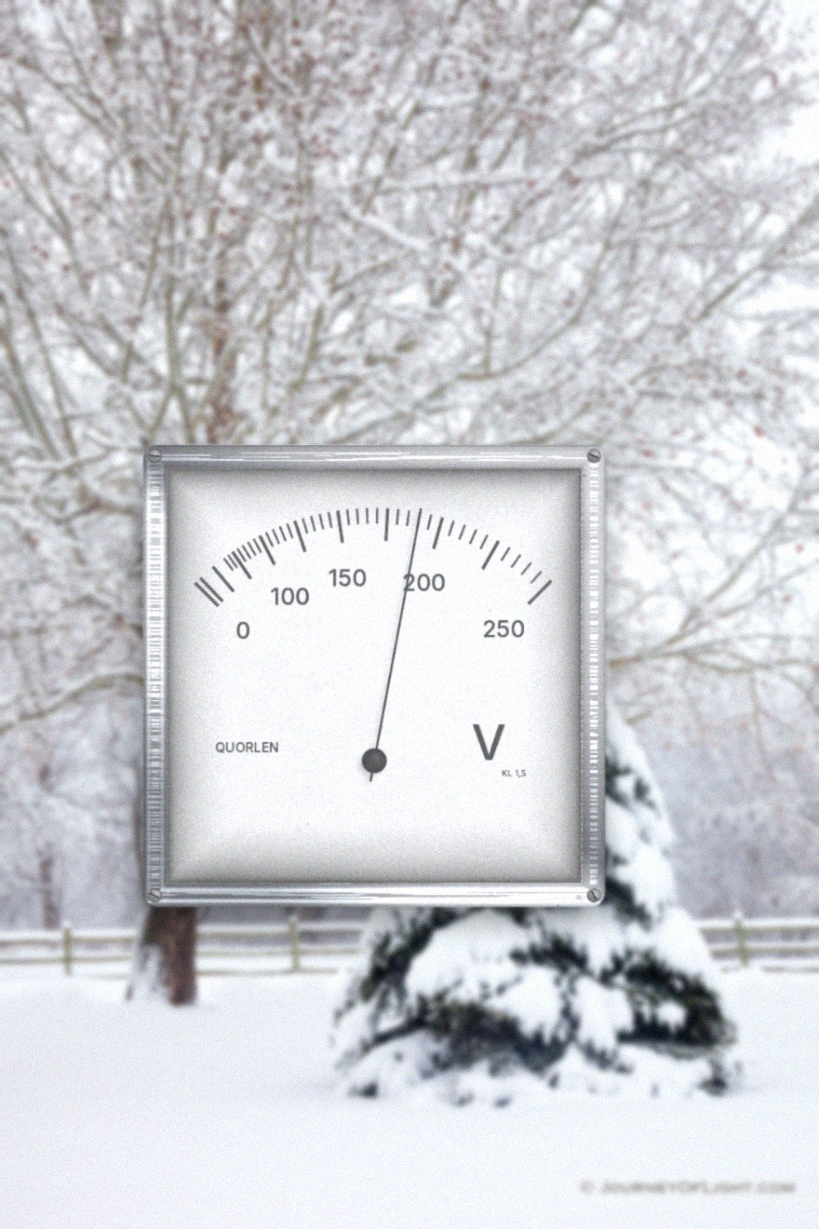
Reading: 190 V
